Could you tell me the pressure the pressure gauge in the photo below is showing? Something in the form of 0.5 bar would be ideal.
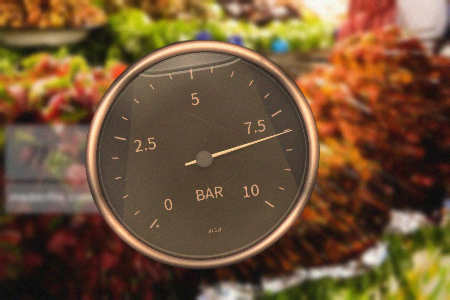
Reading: 8 bar
